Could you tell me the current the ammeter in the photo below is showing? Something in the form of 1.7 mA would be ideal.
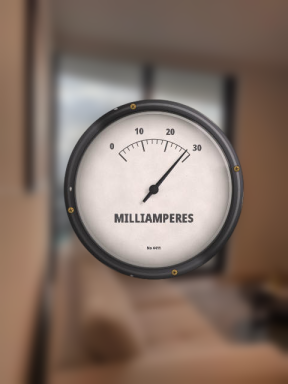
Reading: 28 mA
